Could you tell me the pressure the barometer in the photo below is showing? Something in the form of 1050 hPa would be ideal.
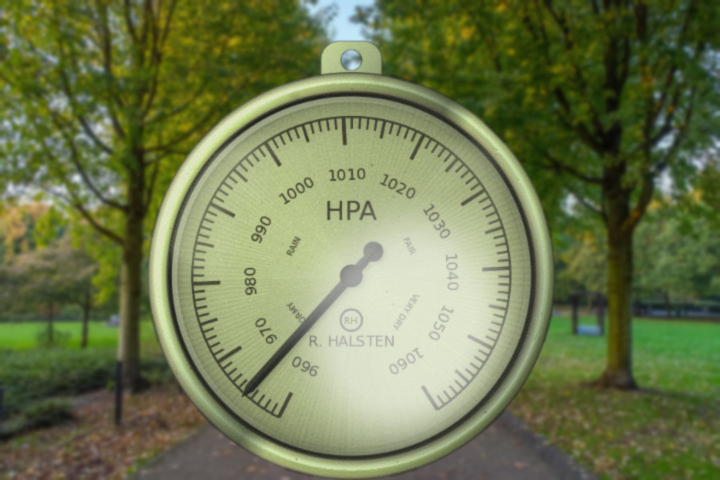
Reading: 965 hPa
